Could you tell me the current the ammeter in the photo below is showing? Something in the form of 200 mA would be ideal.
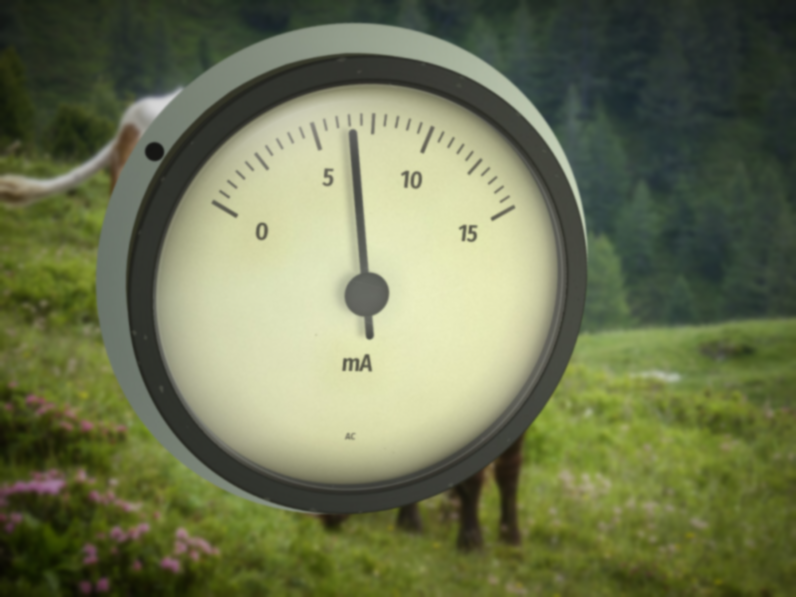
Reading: 6.5 mA
